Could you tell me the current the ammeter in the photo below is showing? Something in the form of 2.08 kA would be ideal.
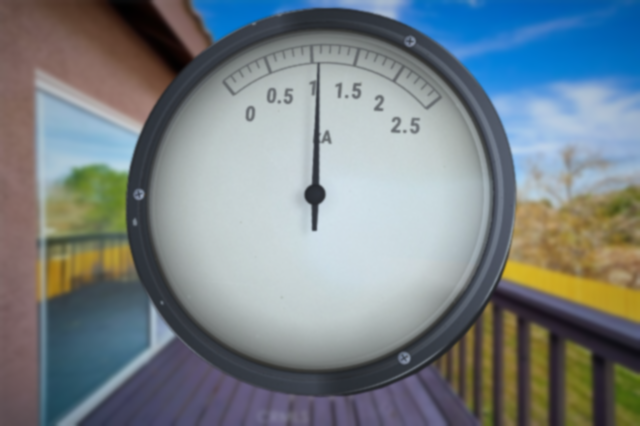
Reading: 1.1 kA
